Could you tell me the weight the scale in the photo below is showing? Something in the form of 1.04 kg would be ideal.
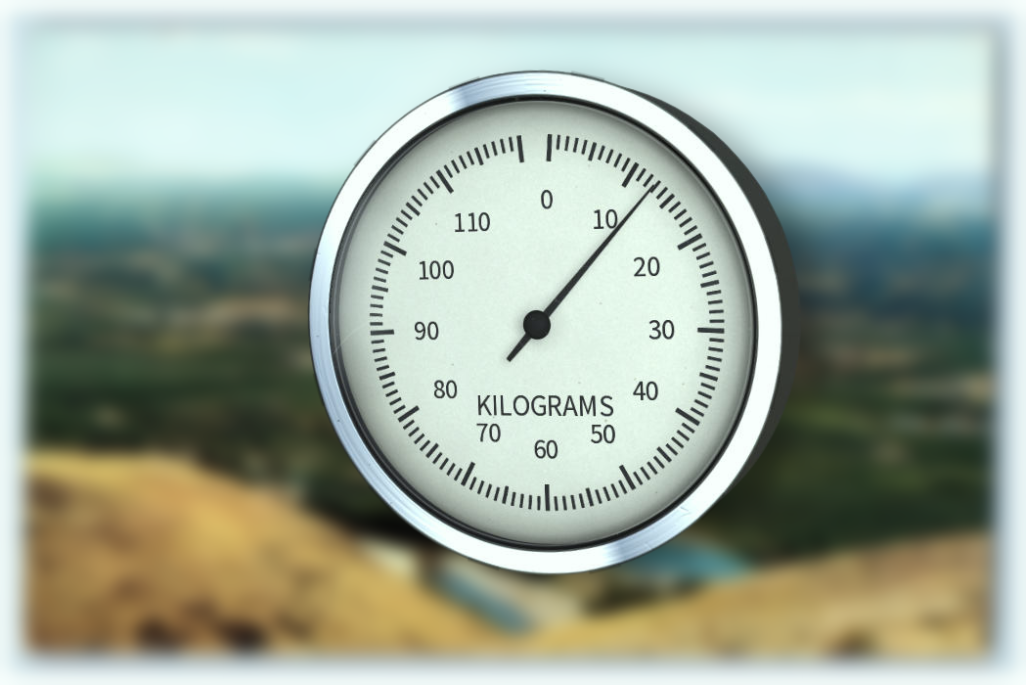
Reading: 13 kg
